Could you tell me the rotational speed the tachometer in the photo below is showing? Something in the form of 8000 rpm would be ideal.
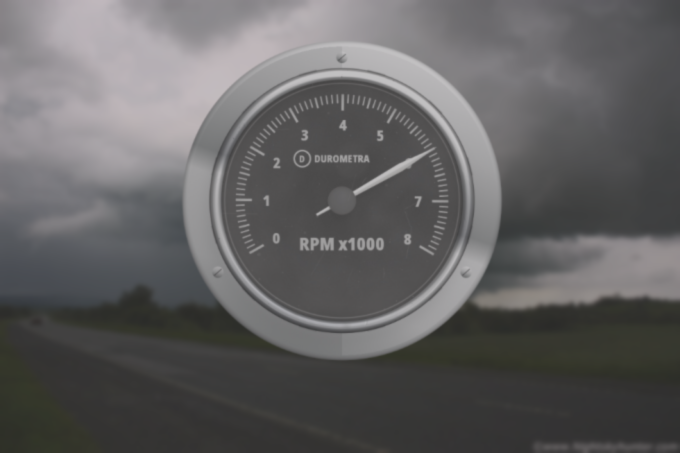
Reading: 6000 rpm
